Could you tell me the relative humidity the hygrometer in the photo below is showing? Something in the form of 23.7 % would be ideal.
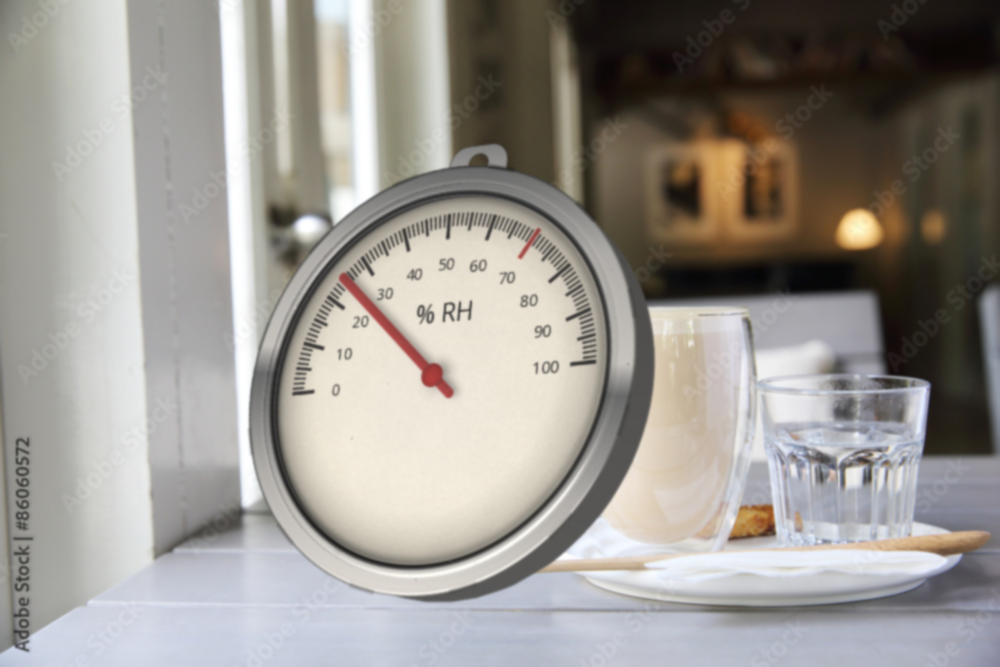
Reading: 25 %
